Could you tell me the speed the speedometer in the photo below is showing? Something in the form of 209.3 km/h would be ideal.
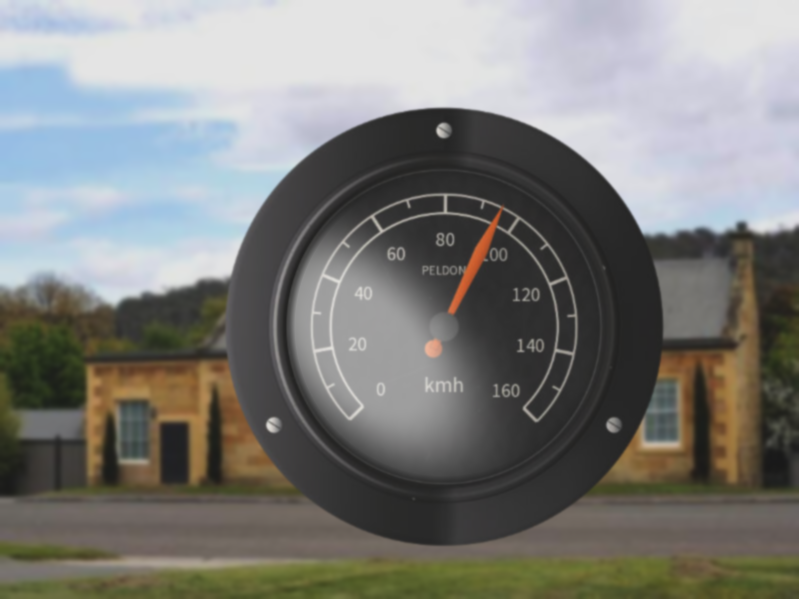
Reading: 95 km/h
